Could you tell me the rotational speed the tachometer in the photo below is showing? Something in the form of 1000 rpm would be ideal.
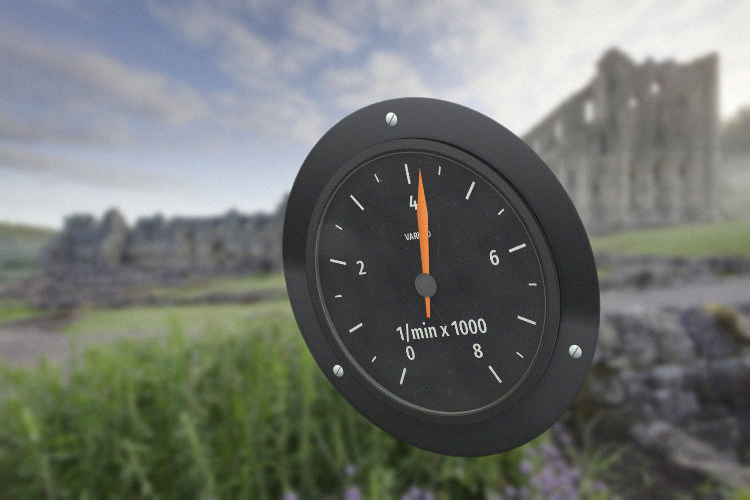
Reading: 4250 rpm
